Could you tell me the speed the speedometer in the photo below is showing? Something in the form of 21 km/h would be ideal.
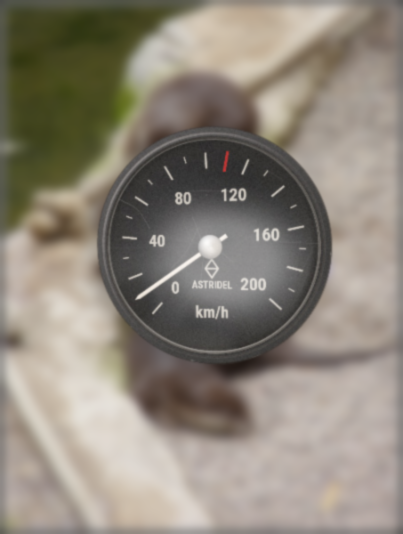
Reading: 10 km/h
